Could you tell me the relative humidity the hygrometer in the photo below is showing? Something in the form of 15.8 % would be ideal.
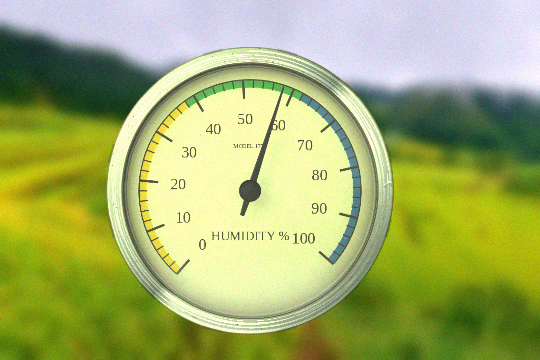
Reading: 58 %
